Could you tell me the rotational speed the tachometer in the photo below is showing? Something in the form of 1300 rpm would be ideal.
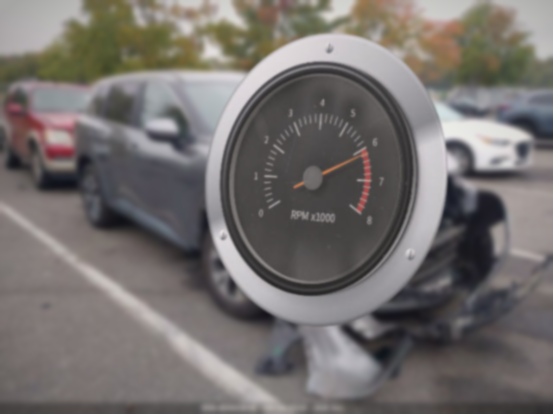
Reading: 6200 rpm
